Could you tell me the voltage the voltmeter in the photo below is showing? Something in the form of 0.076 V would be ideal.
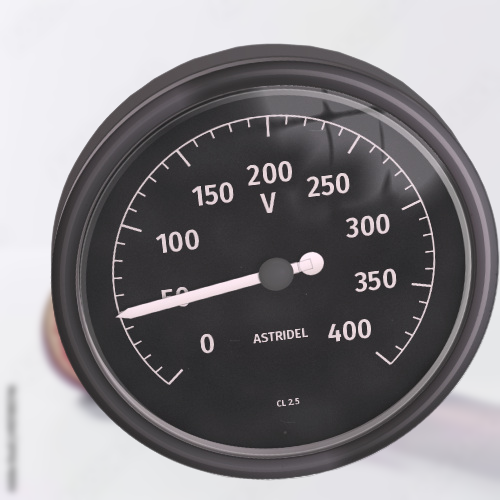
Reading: 50 V
